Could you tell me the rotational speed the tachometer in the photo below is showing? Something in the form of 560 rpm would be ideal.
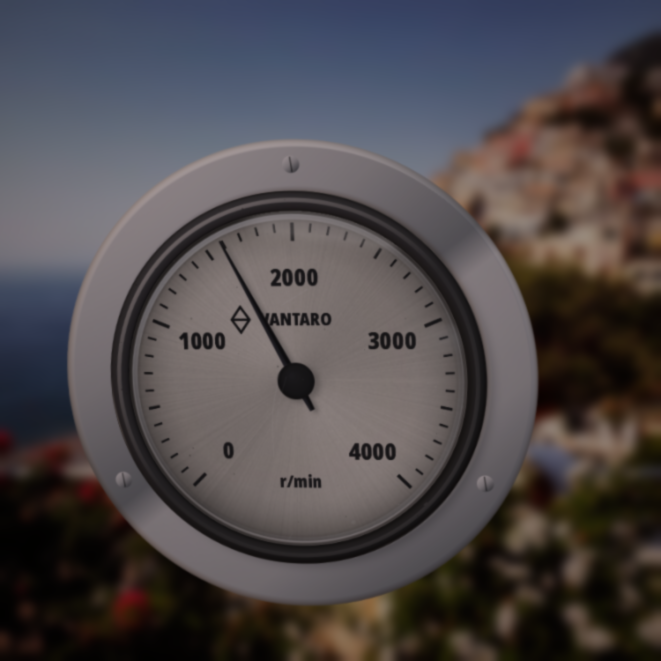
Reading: 1600 rpm
